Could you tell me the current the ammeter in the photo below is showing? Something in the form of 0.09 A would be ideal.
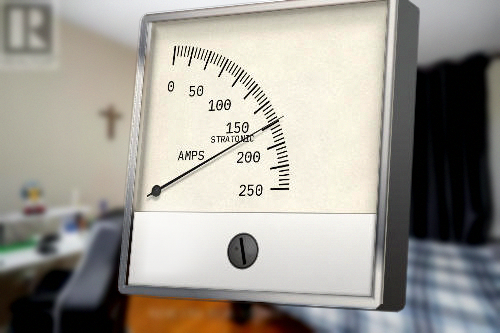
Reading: 175 A
